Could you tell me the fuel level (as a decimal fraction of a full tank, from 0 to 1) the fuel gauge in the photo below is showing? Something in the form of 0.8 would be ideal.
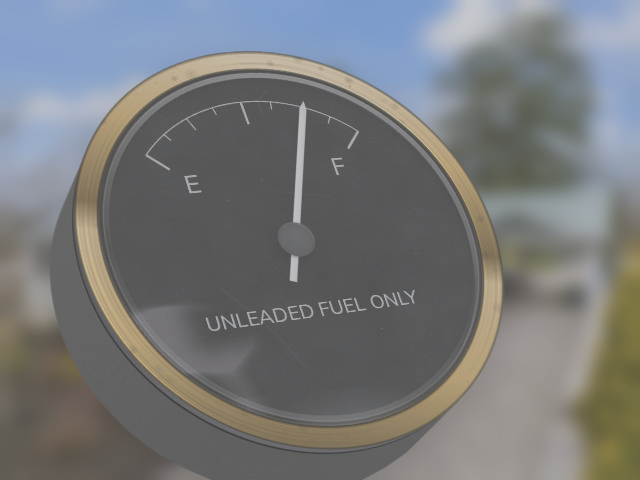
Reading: 0.75
